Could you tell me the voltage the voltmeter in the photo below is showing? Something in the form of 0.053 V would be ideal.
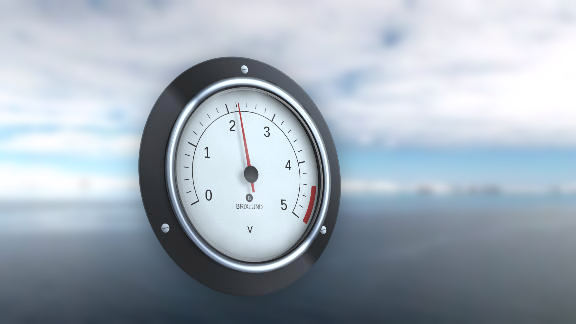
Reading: 2.2 V
